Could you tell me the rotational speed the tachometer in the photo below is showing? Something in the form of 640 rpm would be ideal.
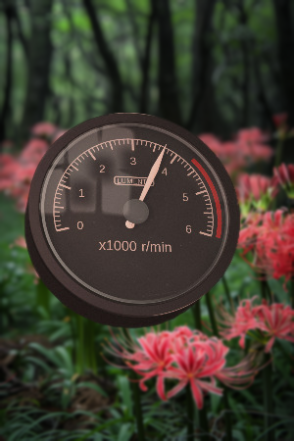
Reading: 3700 rpm
